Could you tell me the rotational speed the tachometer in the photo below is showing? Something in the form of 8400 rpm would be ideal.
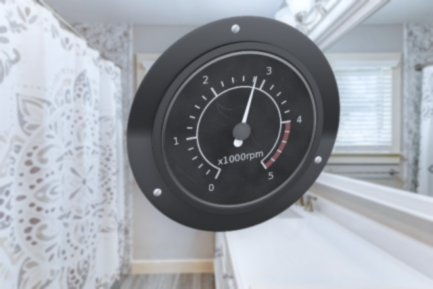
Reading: 2800 rpm
